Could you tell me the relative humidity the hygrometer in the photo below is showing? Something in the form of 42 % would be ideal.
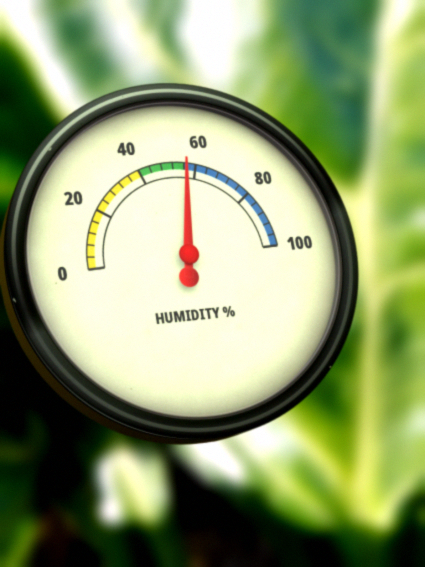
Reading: 56 %
